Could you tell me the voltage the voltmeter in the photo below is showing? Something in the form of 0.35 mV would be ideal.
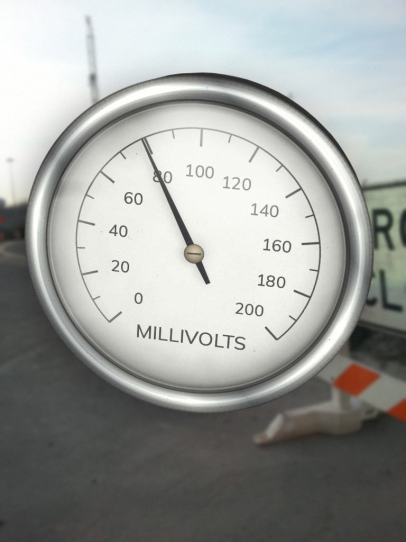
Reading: 80 mV
